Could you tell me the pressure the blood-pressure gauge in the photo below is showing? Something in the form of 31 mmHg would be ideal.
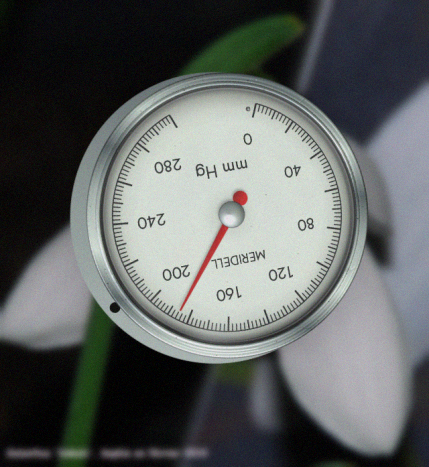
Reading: 186 mmHg
